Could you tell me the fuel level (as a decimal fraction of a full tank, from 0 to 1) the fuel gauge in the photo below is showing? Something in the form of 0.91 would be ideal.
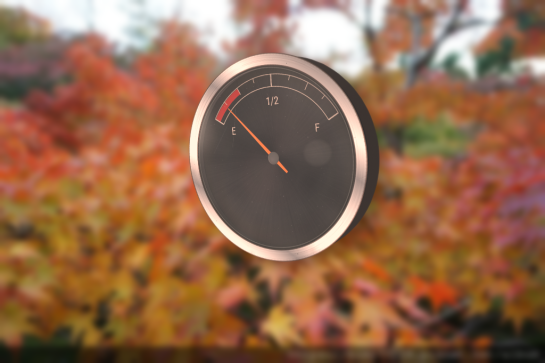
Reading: 0.125
